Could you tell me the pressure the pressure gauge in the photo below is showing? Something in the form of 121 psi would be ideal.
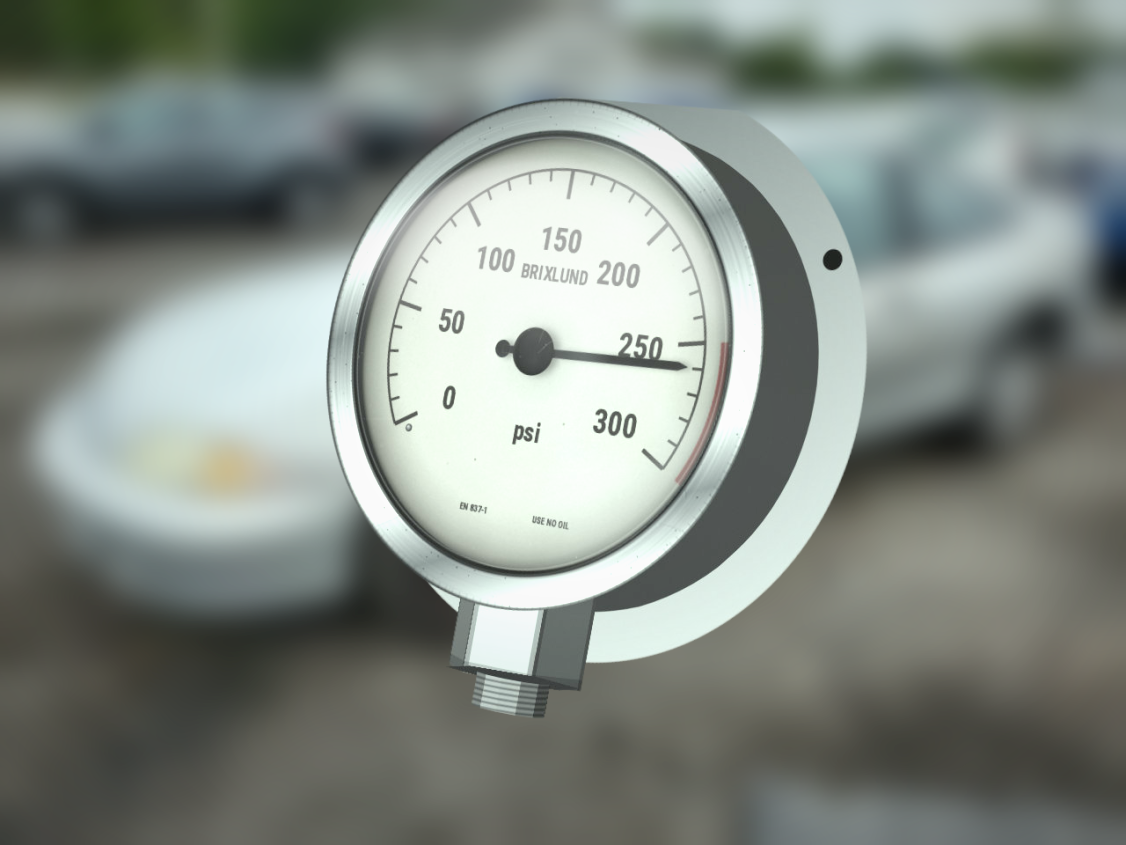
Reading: 260 psi
